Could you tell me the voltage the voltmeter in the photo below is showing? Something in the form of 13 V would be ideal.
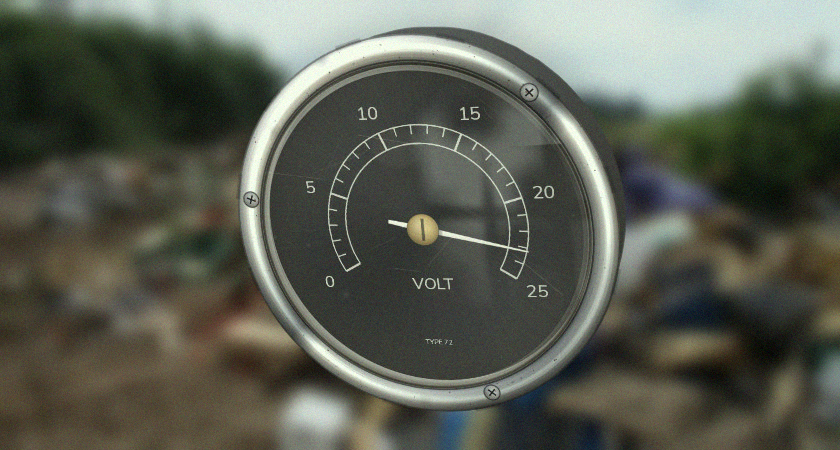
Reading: 23 V
